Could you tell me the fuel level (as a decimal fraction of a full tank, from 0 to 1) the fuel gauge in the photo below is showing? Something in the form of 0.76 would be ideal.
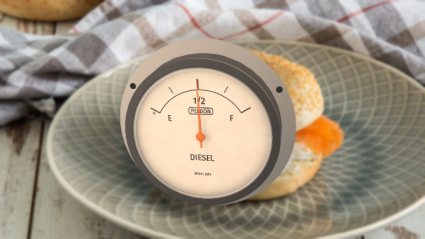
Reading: 0.5
